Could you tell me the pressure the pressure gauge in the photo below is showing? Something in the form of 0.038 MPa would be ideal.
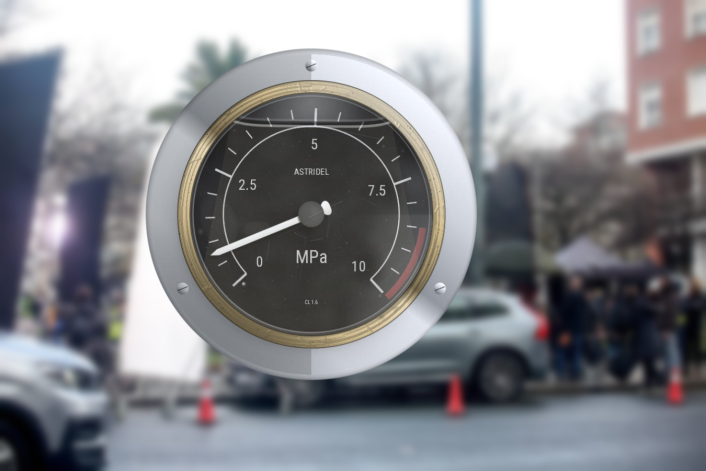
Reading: 0.75 MPa
